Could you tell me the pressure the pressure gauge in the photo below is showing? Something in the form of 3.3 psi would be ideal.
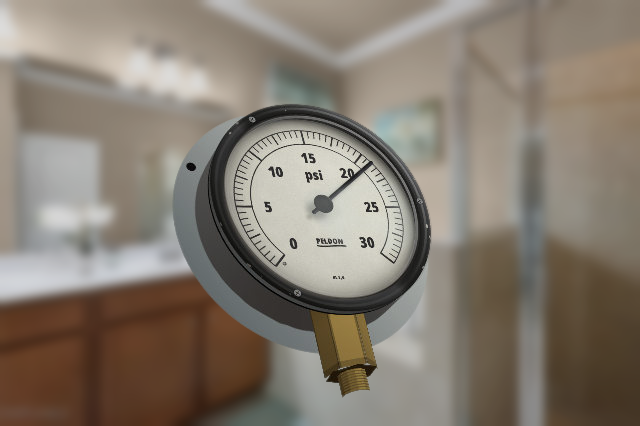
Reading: 21 psi
